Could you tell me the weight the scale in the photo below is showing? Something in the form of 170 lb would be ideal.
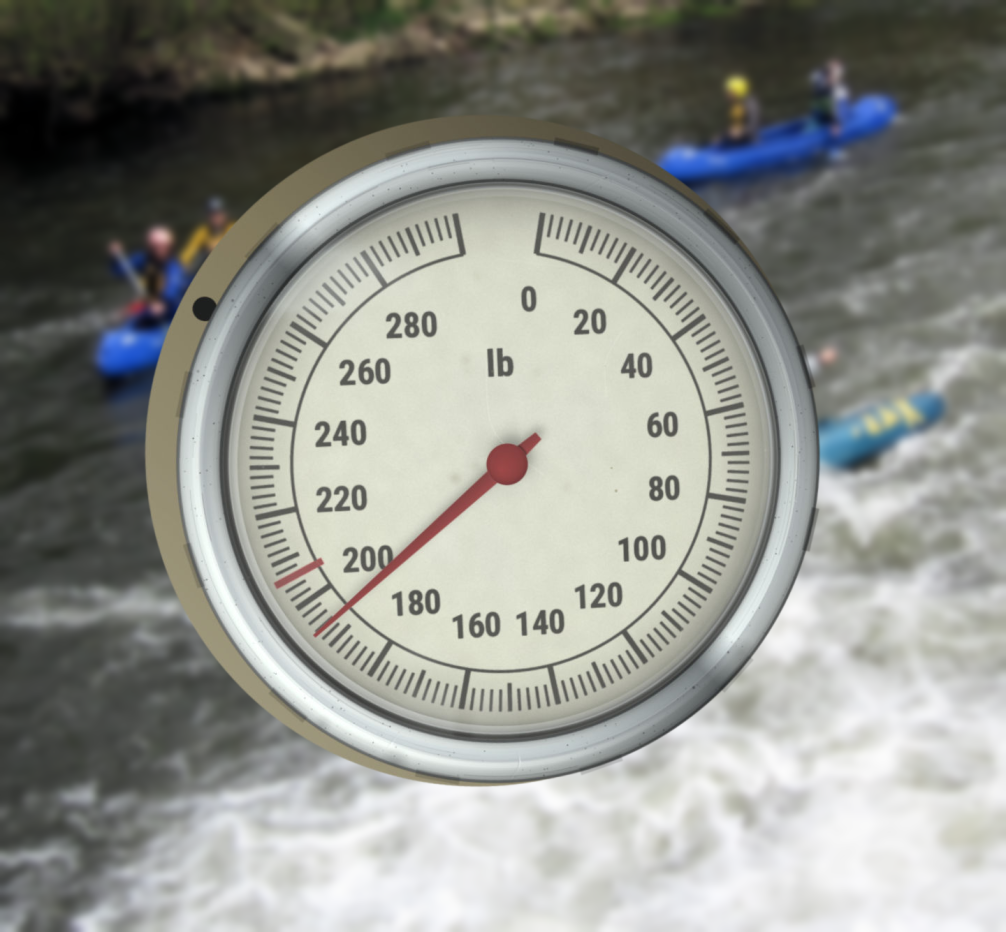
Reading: 194 lb
